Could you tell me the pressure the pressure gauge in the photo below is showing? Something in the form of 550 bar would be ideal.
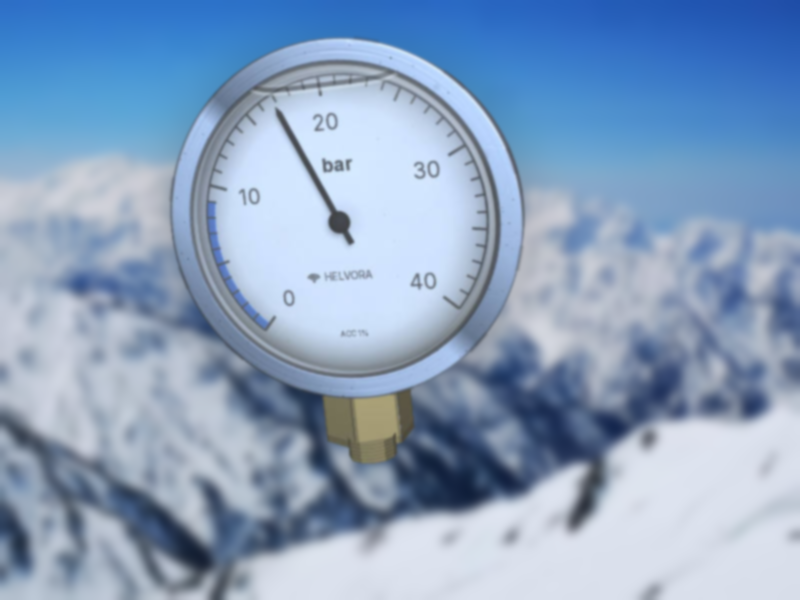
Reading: 17 bar
